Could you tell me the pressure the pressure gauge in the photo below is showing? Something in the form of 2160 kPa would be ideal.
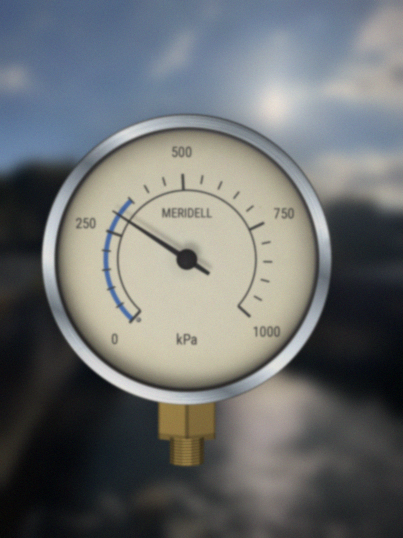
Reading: 300 kPa
